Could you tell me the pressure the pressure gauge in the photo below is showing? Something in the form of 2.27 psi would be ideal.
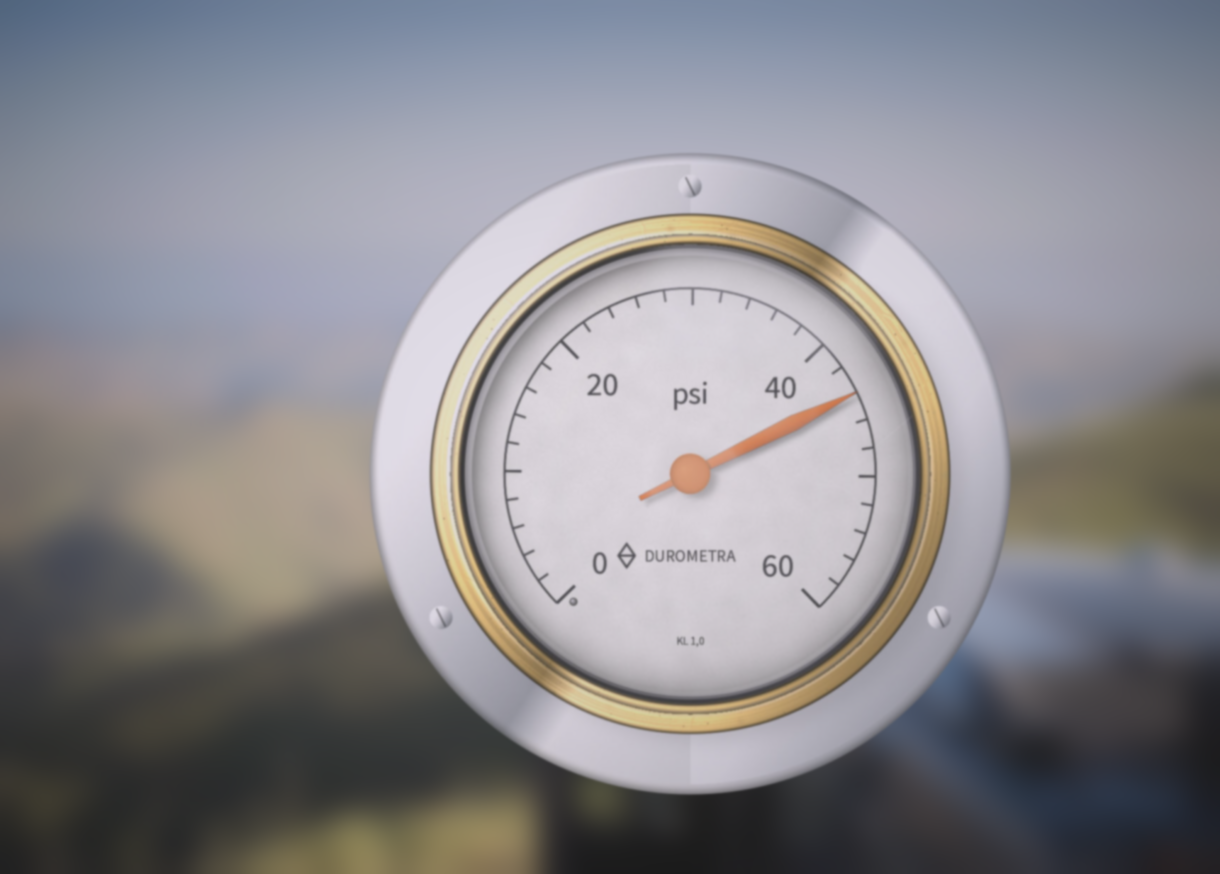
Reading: 44 psi
